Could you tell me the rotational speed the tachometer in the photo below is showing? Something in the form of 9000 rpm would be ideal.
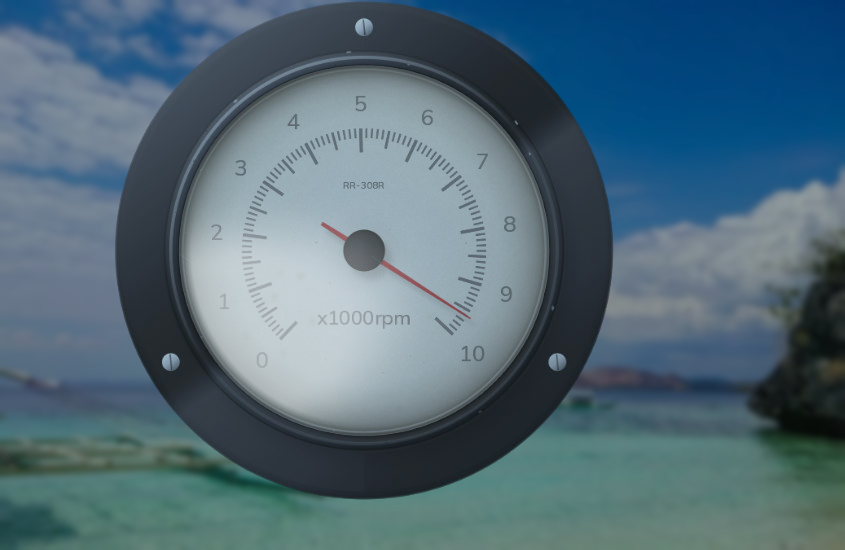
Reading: 9600 rpm
